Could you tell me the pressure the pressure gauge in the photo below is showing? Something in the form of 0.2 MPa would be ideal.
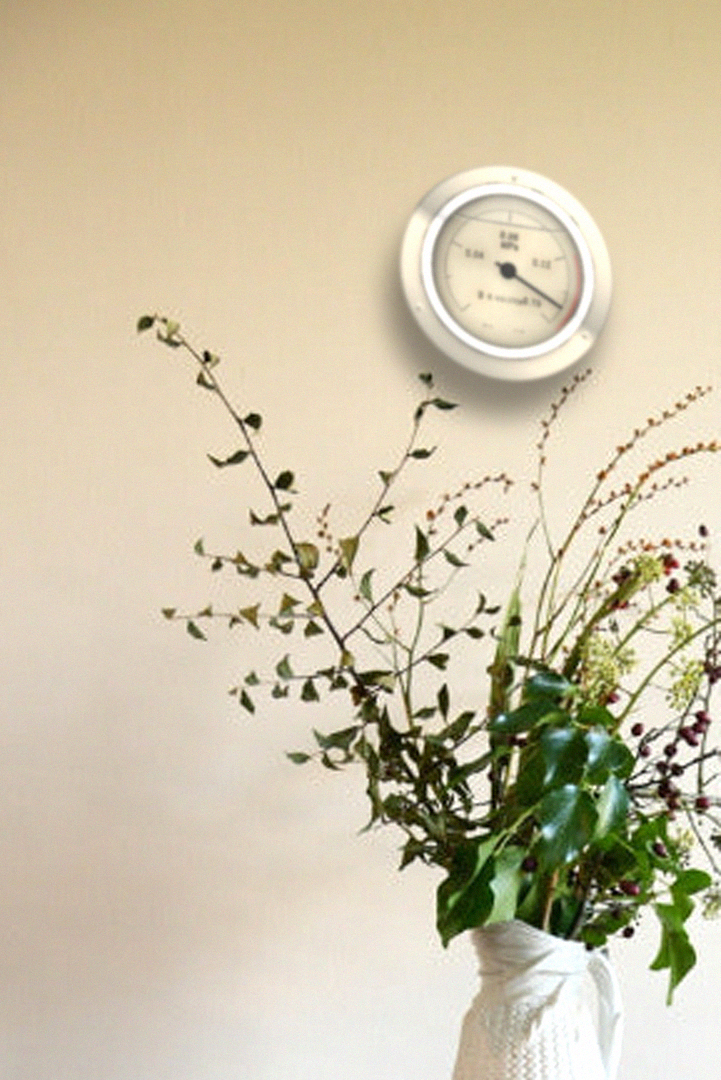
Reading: 0.15 MPa
